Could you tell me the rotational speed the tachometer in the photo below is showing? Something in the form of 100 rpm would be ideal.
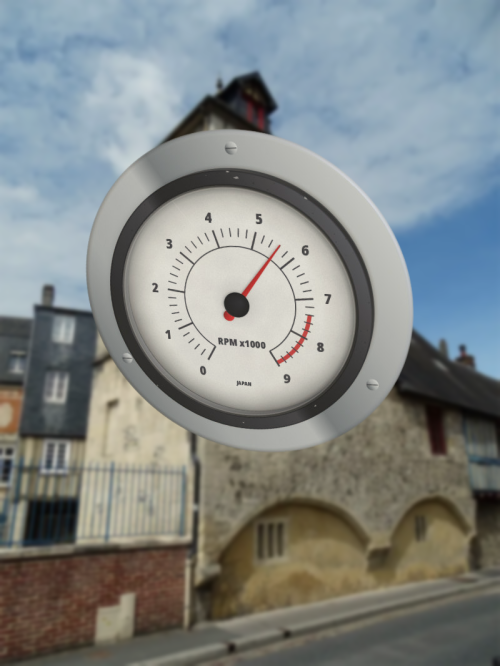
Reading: 5600 rpm
